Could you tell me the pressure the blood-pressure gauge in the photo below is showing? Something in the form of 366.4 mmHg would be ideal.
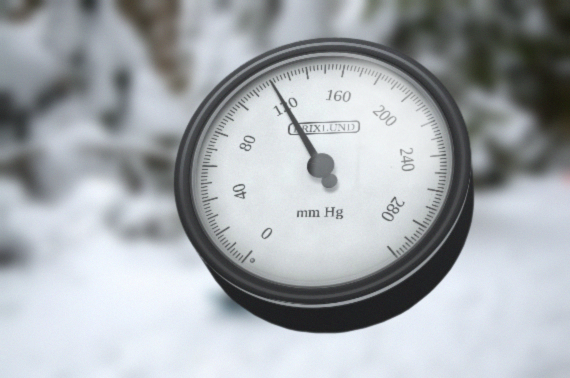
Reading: 120 mmHg
